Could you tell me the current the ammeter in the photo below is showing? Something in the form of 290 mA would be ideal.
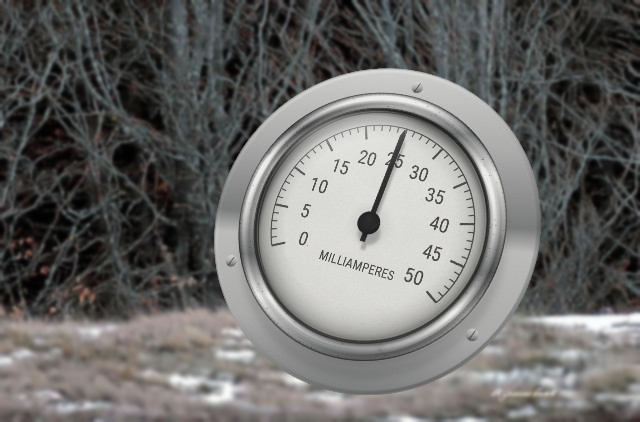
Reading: 25 mA
